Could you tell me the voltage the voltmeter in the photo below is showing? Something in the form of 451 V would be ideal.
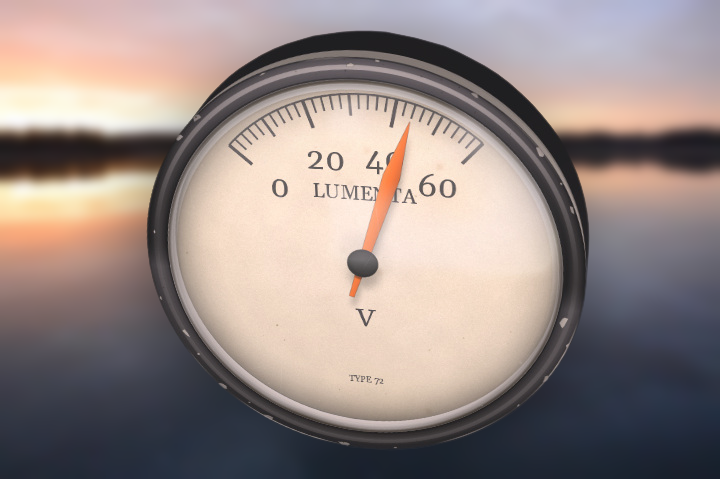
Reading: 44 V
